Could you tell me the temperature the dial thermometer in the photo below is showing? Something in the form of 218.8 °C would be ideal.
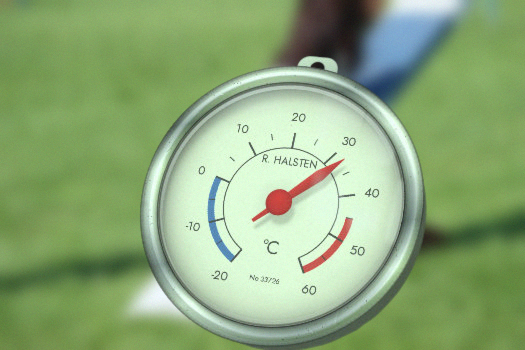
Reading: 32.5 °C
